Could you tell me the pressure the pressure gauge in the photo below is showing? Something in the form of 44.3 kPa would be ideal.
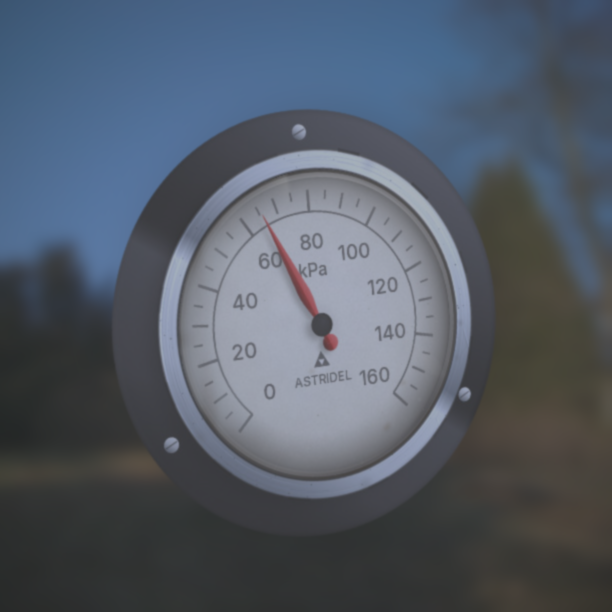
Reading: 65 kPa
